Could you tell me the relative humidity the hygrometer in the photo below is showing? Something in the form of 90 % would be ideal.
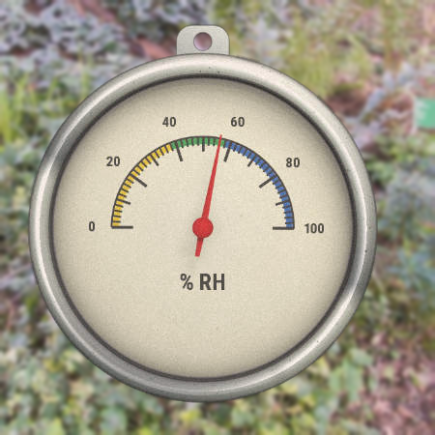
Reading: 56 %
